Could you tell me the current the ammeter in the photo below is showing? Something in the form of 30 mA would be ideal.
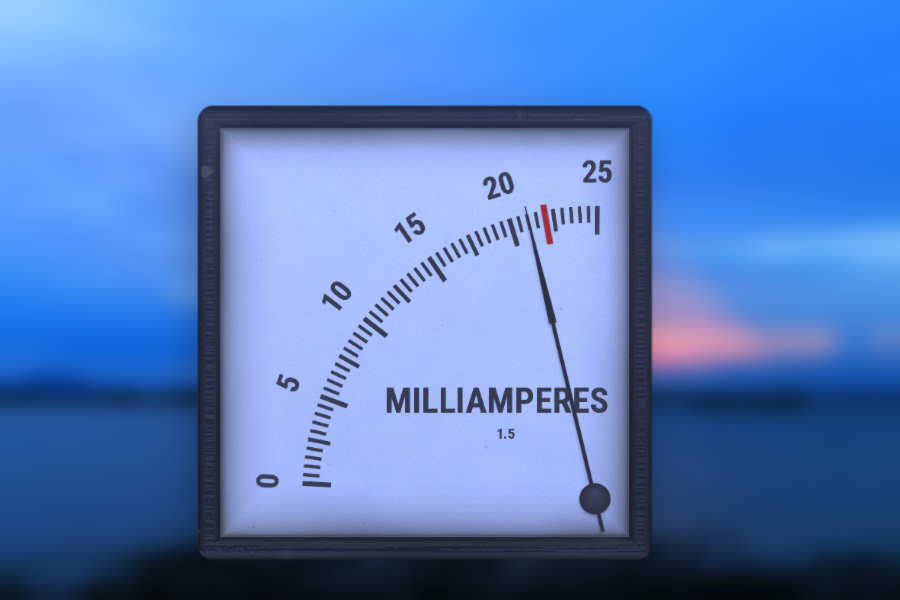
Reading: 21 mA
